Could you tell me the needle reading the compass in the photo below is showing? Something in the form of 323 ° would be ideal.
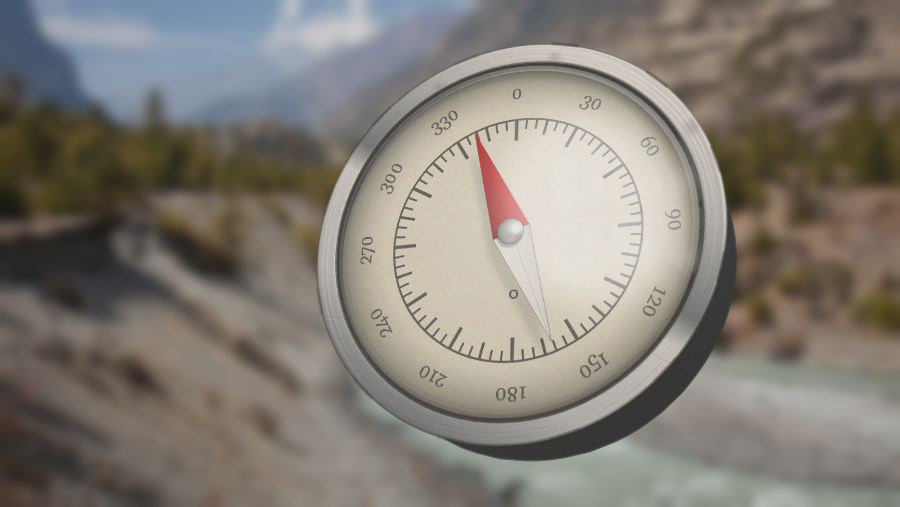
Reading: 340 °
